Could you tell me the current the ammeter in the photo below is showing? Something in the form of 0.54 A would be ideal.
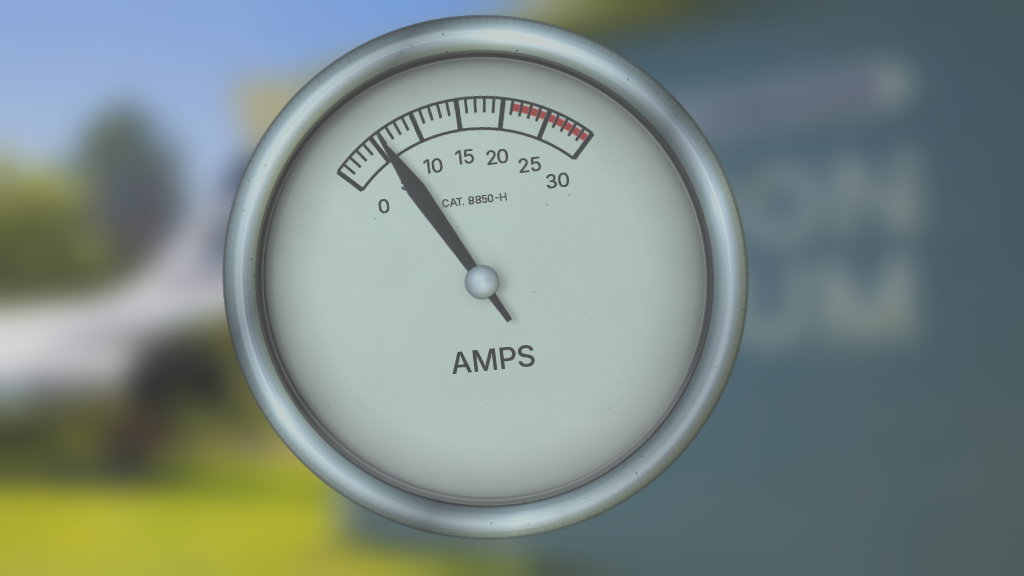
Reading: 6 A
